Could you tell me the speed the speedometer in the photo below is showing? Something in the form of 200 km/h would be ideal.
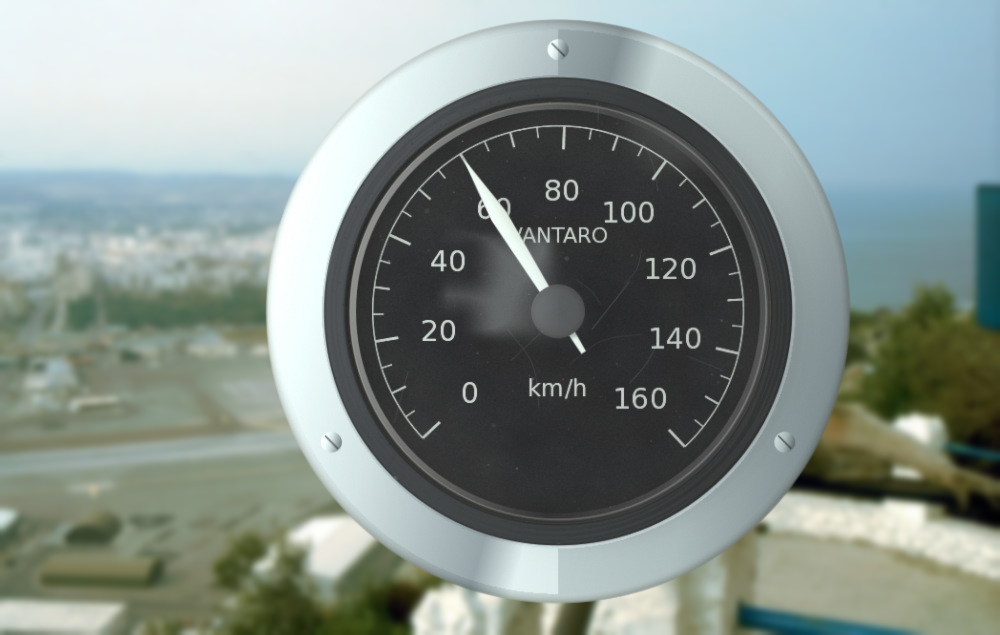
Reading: 60 km/h
